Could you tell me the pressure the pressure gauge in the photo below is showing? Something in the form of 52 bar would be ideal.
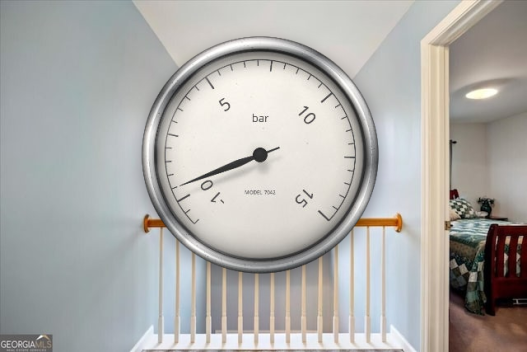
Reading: 0.5 bar
